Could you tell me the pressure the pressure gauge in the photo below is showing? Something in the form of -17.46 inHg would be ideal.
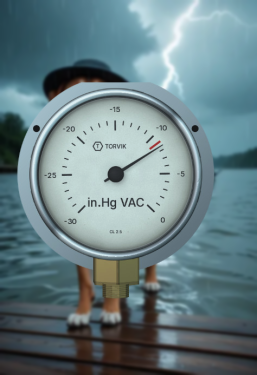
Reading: -8.5 inHg
